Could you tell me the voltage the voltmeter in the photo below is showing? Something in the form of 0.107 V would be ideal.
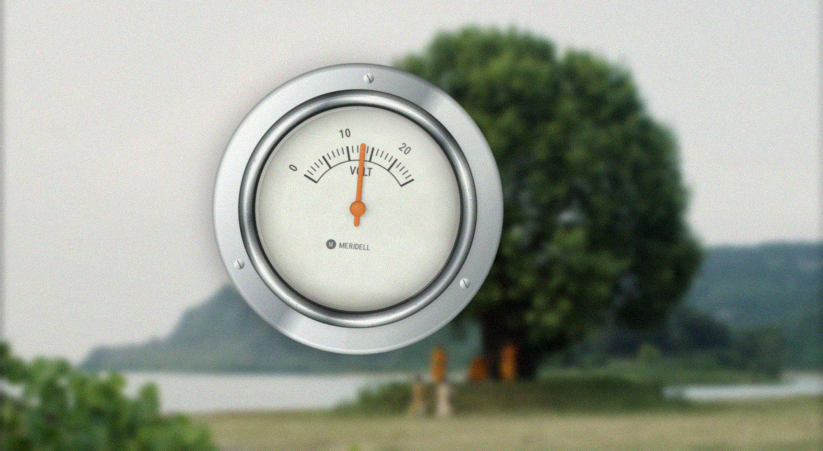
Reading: 13 V
